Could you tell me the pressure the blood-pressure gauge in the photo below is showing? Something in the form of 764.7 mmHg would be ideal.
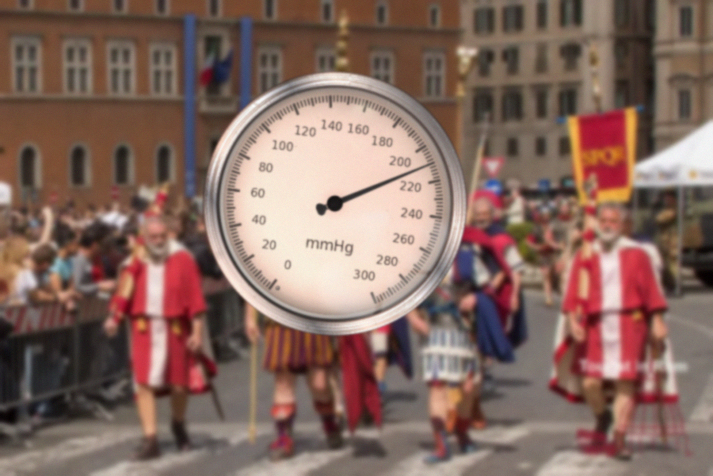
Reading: 210 mmHg
